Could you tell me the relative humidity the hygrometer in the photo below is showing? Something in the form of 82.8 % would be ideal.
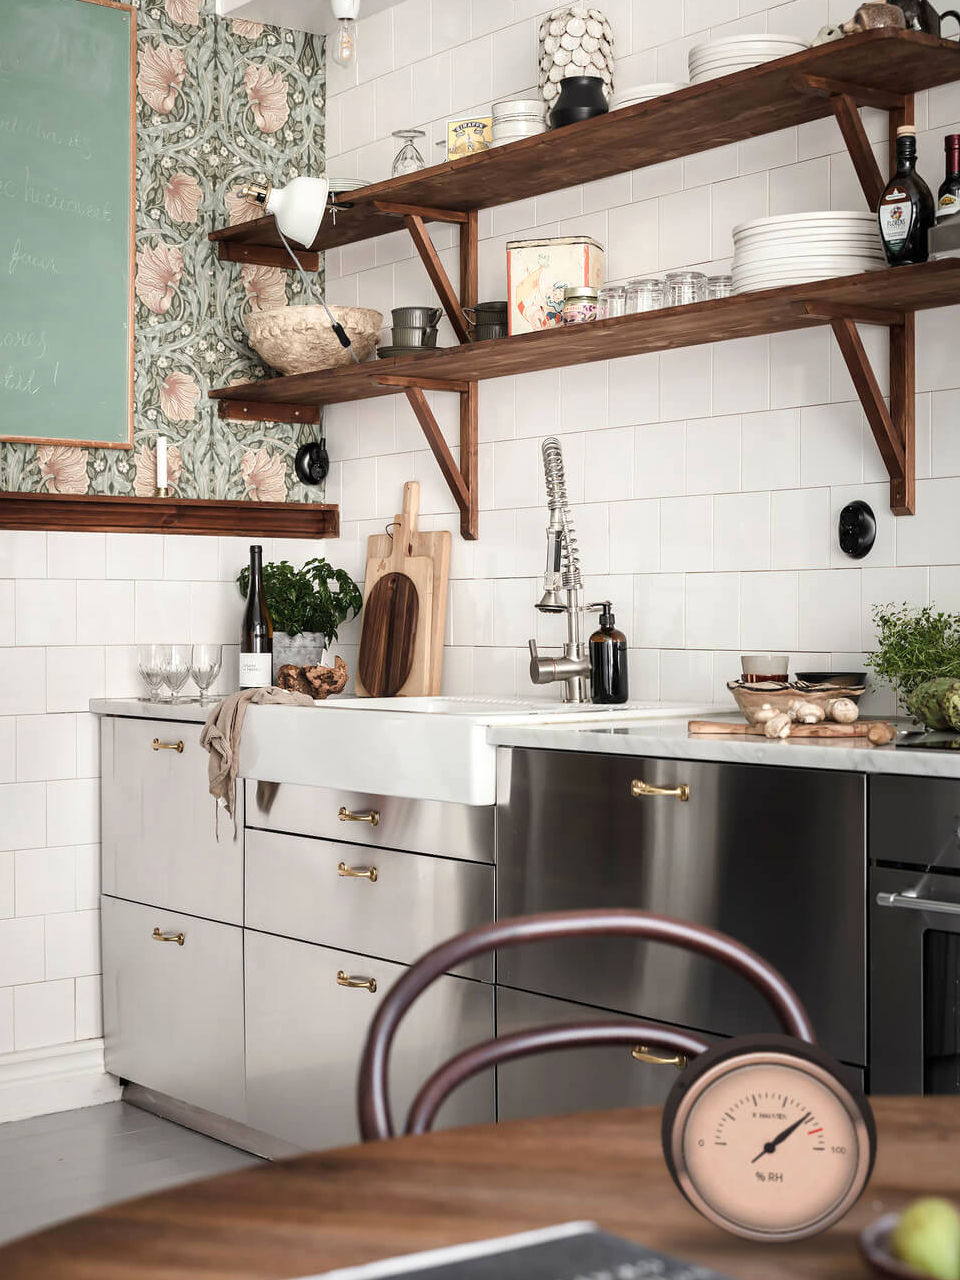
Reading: 76 %
